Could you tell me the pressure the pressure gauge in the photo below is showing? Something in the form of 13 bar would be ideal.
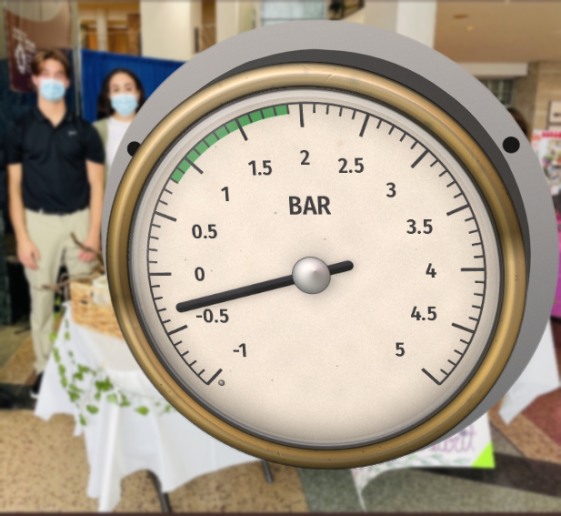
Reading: -0.3 bar
